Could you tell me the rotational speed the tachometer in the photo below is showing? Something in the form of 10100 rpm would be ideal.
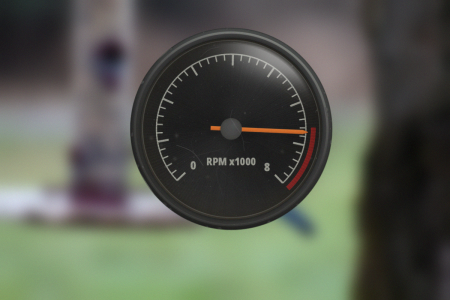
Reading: 6700 rpm
